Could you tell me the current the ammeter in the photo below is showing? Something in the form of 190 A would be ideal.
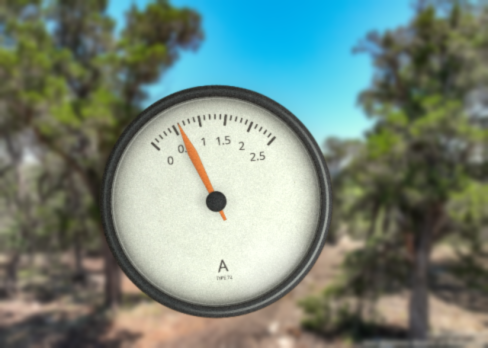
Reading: 0.6 A
